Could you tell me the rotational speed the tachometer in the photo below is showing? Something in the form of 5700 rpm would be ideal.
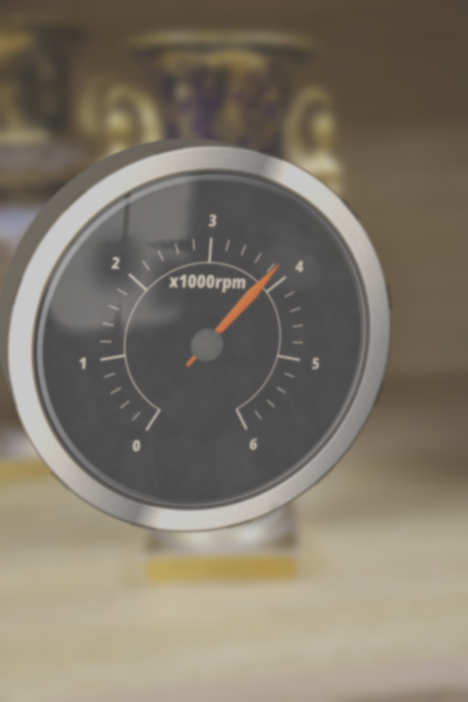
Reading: 3800 rpm
